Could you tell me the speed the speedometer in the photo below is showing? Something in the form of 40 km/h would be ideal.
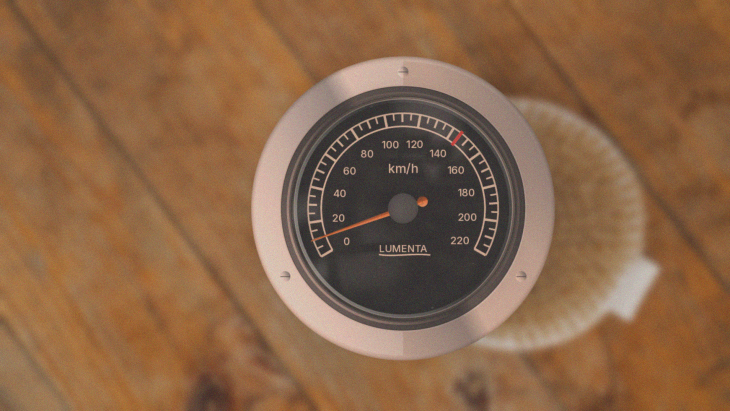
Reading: 10 km/h
